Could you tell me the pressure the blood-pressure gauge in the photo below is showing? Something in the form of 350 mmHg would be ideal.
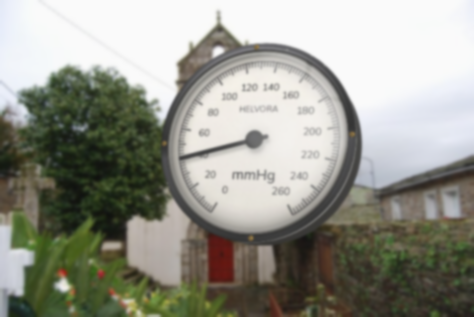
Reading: 40 mmHg
